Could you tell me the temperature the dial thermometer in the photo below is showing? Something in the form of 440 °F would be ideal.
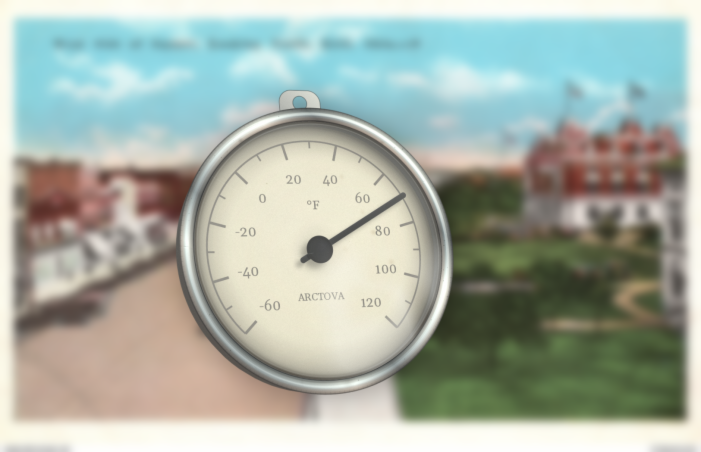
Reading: 70 °F
